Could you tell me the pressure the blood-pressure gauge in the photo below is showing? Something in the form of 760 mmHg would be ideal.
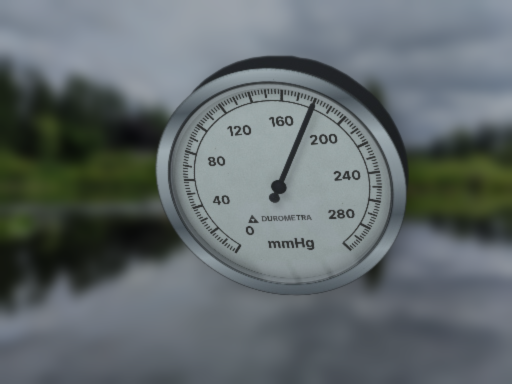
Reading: 180 mmHg
